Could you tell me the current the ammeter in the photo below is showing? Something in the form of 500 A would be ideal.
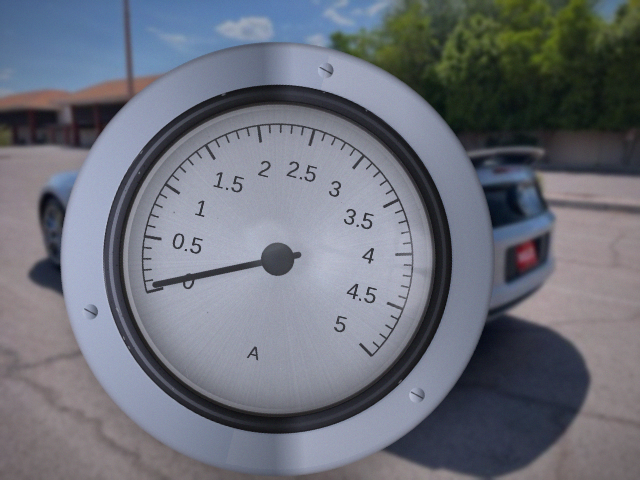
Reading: 0.05 A
